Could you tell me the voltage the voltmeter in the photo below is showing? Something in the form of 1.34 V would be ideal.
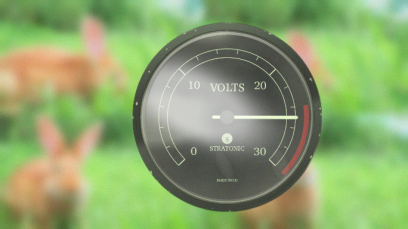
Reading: 25 V
